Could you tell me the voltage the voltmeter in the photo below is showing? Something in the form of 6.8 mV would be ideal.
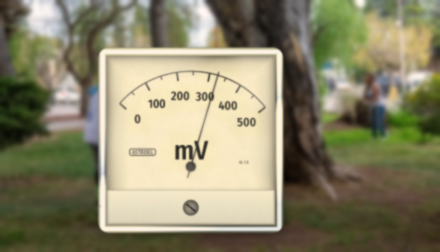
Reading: 325 mV
